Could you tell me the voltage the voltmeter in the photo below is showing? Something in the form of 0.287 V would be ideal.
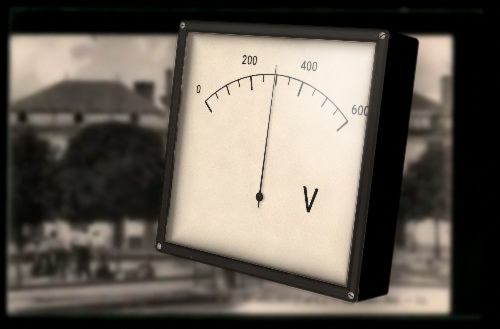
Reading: 300 V
